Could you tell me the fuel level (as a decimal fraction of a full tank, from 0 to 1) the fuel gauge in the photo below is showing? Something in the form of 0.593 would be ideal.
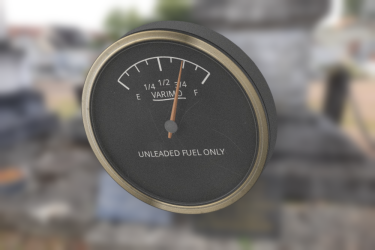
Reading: 0.75
